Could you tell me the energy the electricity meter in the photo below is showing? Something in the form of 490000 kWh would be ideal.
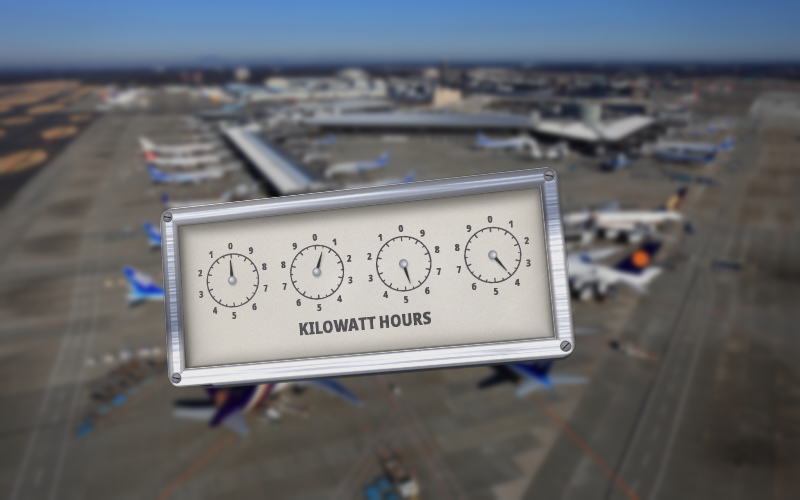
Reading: 54 kWh
